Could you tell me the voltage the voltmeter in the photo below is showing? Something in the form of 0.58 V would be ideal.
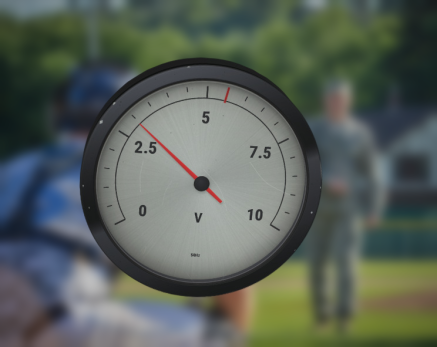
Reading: 3 V
